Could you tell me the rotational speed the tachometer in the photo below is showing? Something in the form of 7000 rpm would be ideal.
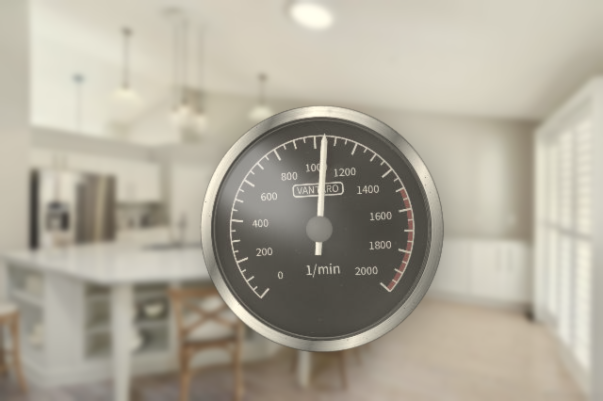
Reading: 1050 rpm
